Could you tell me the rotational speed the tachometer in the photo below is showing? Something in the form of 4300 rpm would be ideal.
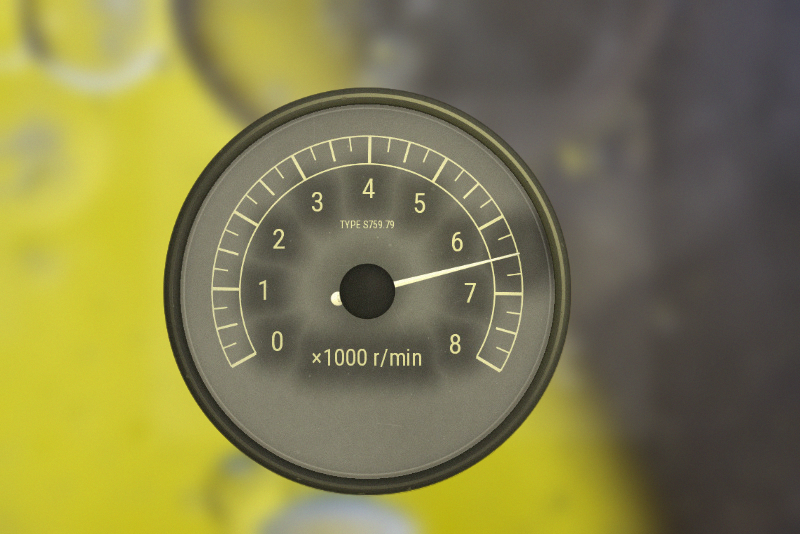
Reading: 6500 rpm
